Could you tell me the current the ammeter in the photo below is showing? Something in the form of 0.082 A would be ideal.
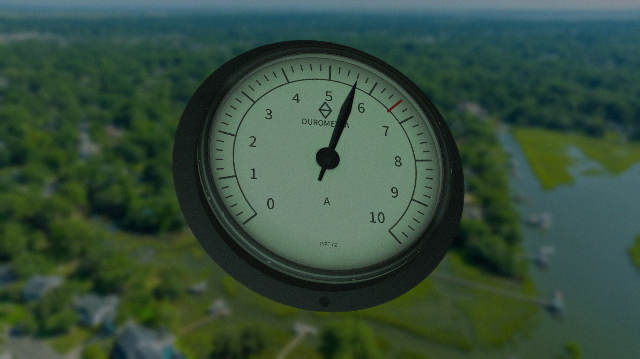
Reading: 5.6 A
